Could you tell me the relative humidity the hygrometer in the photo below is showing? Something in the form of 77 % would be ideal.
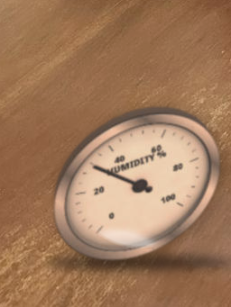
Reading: 32 %
